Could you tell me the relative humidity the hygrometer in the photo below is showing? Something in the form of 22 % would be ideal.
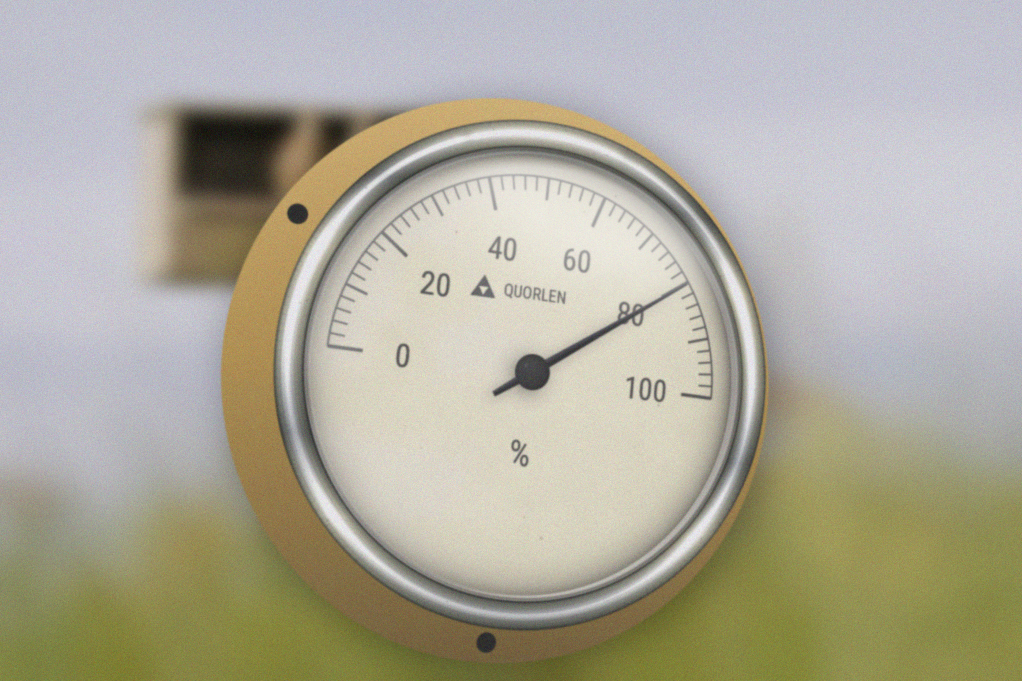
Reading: 80 %
